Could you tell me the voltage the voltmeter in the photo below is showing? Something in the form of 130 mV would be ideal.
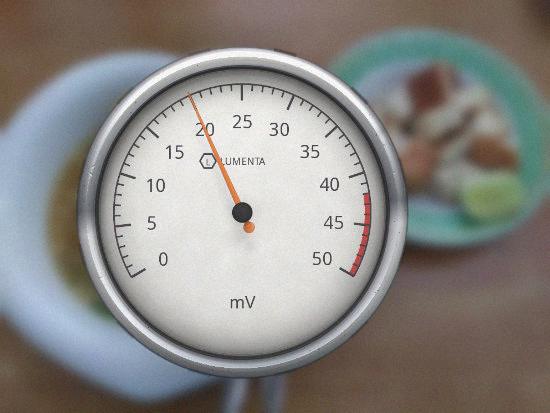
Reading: 20 mV
